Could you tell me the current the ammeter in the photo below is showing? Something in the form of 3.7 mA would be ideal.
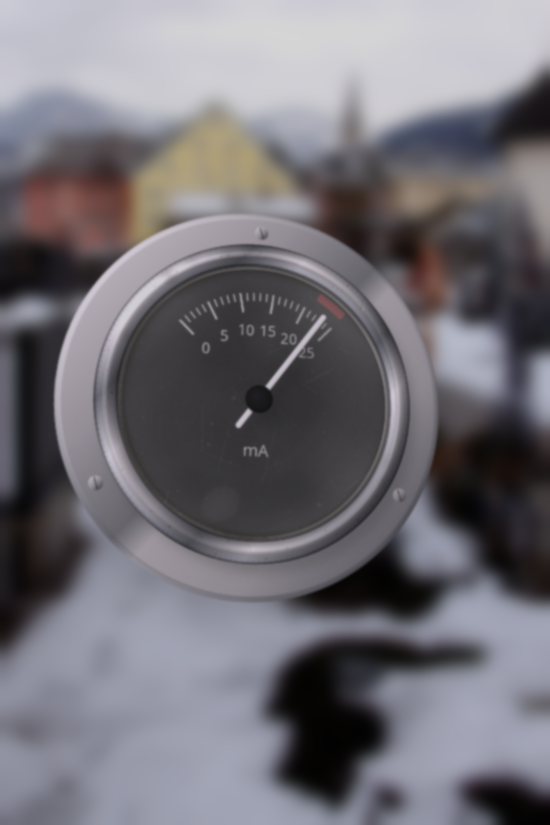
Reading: 23 mA
